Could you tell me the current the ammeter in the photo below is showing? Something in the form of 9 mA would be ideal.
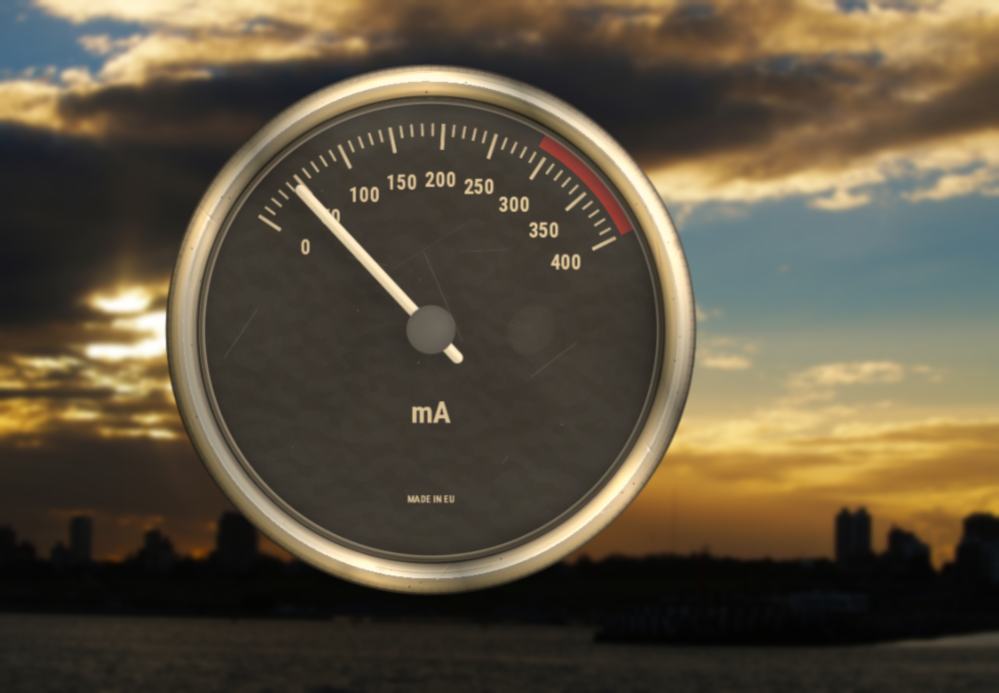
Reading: 45 mA
